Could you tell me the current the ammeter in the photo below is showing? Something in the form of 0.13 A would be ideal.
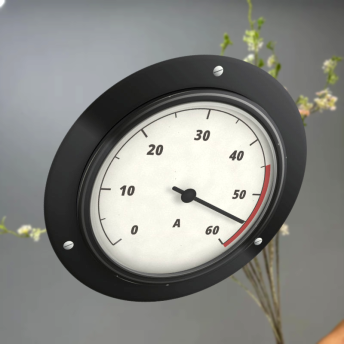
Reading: 55 A
